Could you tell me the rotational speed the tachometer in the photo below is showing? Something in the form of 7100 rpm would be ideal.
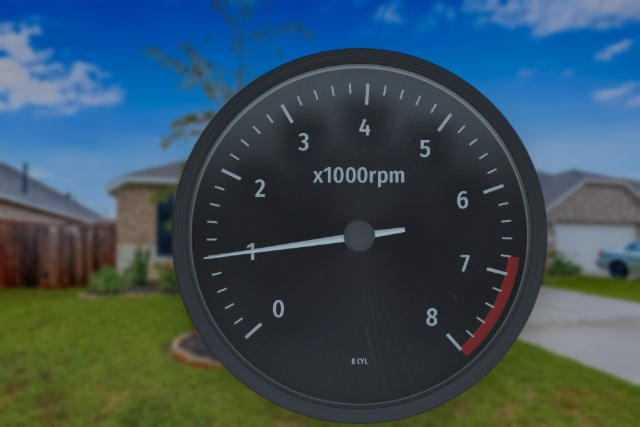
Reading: 1000 rpm
